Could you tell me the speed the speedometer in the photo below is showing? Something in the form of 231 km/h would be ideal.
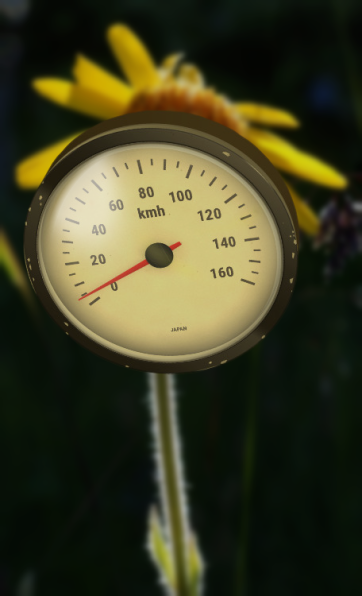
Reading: 5 km/h
